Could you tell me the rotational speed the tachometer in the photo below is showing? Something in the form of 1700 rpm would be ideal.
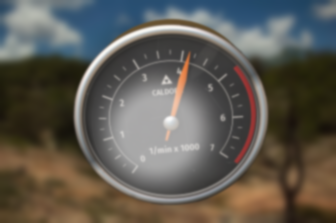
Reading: 4125 rpm
